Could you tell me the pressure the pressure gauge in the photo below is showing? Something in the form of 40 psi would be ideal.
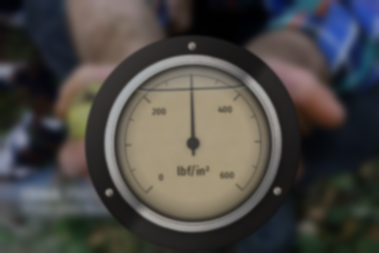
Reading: 300 psi
